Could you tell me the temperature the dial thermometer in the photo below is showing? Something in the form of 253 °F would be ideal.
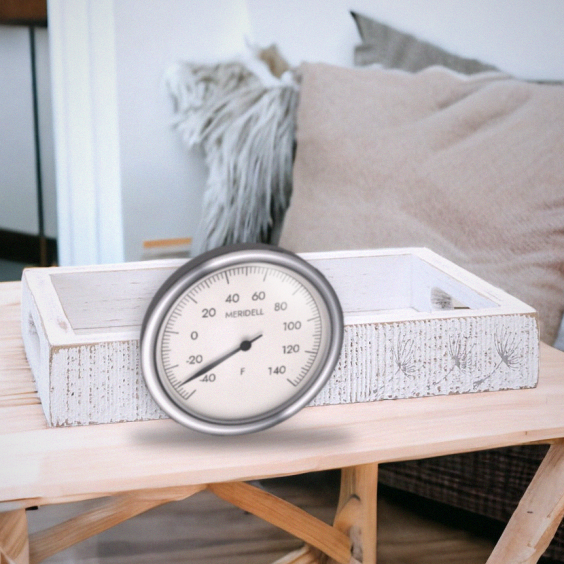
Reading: -30 °F
